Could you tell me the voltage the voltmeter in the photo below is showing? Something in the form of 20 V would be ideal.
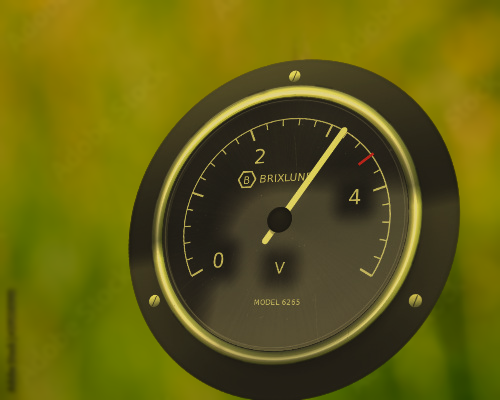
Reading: 3.2 V
